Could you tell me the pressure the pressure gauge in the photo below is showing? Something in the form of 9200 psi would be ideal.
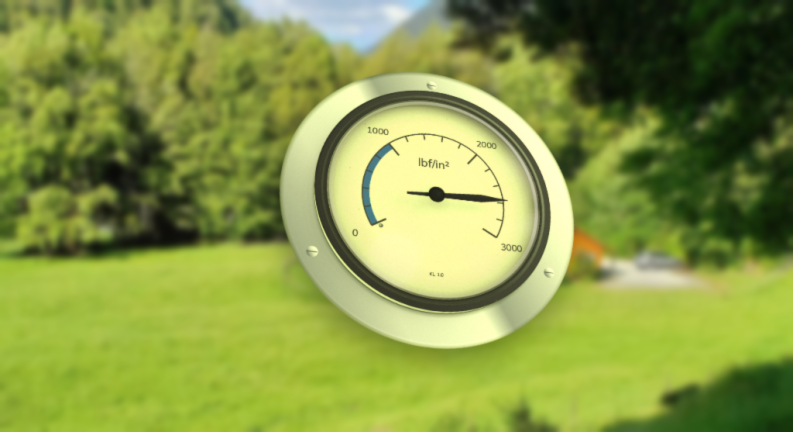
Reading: 2600 psi
